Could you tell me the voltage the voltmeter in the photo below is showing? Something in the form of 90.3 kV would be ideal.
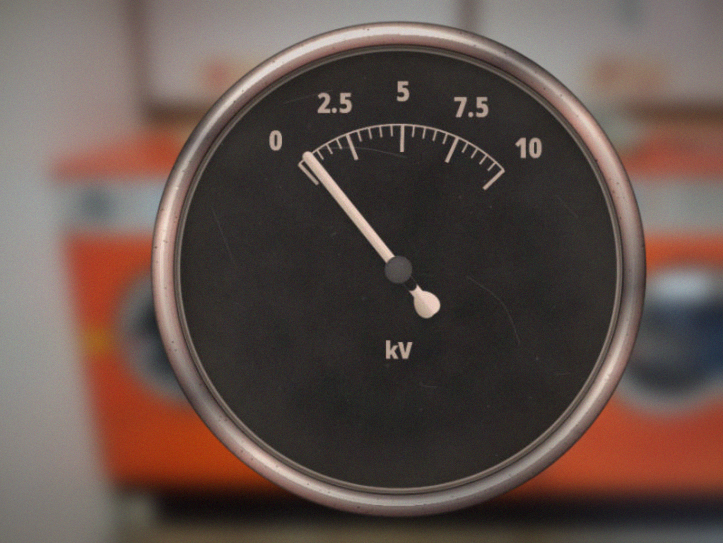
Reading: 0.5 kV
